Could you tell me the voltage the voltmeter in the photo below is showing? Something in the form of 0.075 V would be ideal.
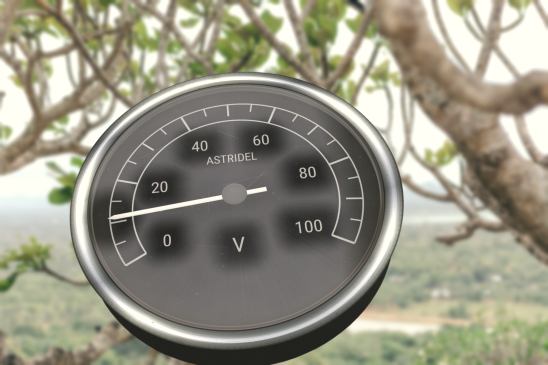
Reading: 10 V
